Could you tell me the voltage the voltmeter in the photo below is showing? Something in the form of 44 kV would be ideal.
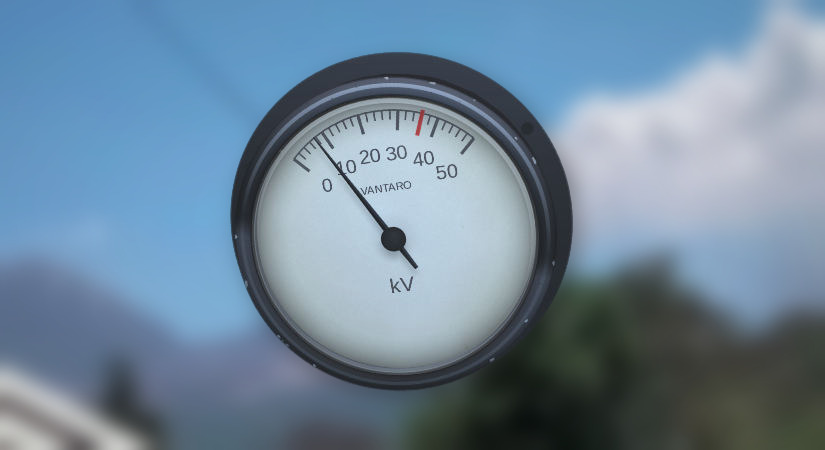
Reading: 8 kV
